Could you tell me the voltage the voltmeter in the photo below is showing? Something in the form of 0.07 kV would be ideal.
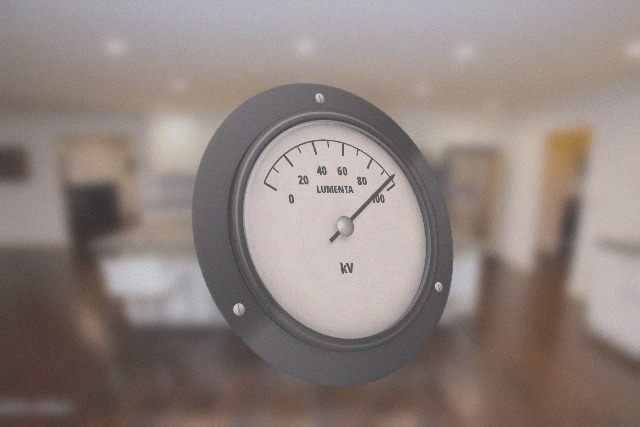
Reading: 95 kV
